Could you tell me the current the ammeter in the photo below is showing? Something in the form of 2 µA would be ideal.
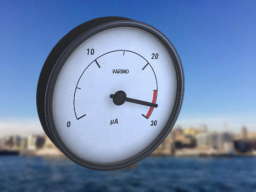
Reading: 27.5 µA
